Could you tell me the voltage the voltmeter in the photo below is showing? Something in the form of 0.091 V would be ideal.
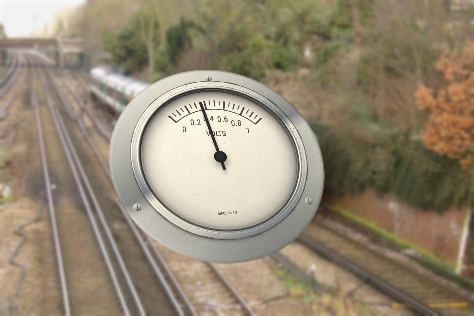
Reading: 0.35 V
